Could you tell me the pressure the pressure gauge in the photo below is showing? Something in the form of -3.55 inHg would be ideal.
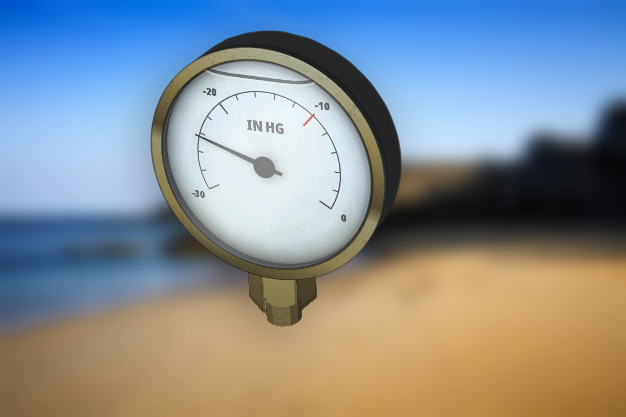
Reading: -24 inHg
